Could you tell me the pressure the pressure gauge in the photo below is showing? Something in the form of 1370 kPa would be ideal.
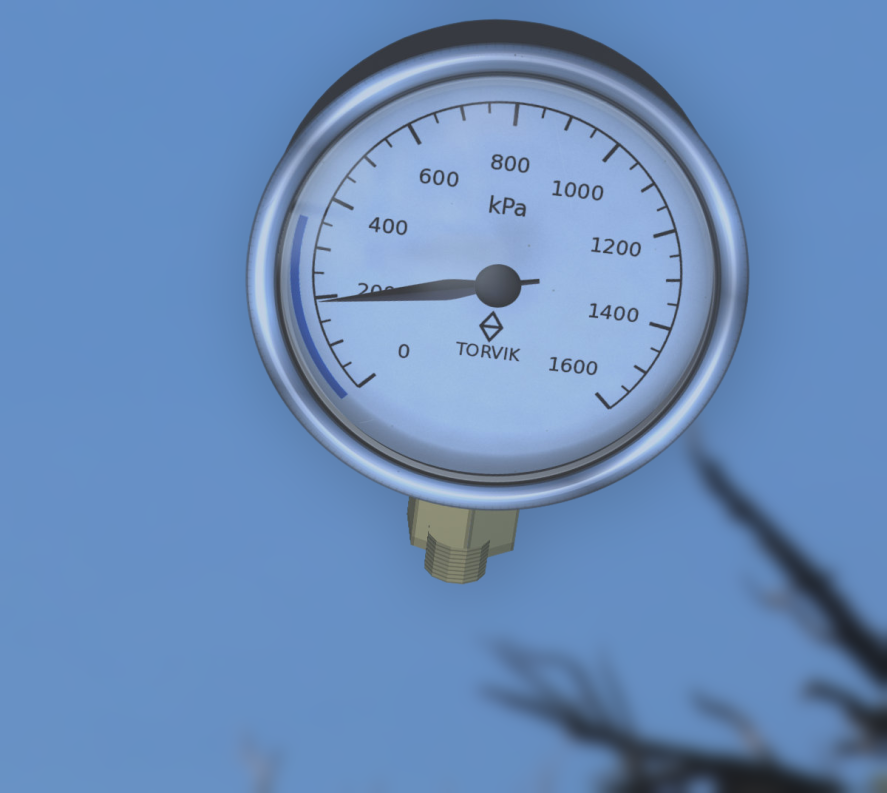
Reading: 200 kPa
